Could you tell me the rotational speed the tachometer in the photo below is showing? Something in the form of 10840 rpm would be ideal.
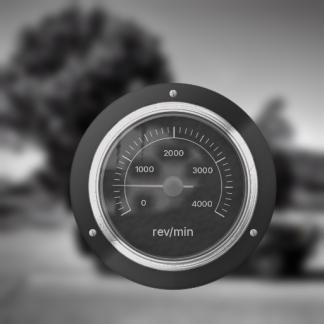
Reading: 500 rpm
